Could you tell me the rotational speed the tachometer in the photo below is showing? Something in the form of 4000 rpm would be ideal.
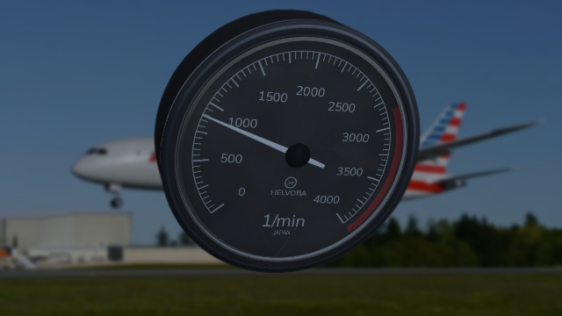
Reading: 900 rpm
